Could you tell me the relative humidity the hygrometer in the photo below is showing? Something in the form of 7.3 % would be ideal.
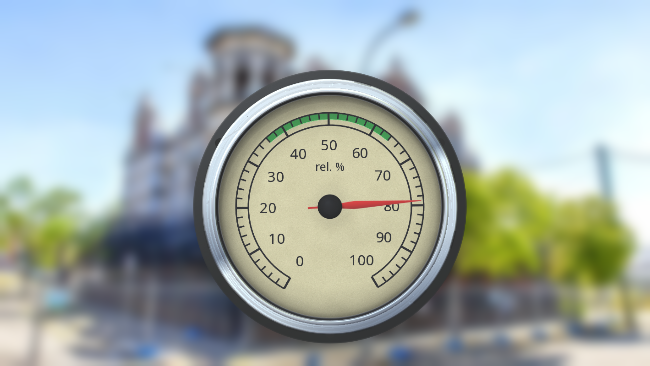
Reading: 79 %
